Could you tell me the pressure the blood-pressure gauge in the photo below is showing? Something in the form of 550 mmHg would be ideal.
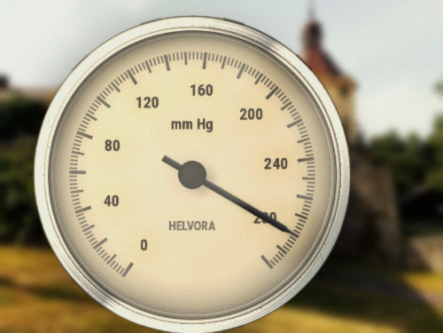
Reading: 280 mmHg
